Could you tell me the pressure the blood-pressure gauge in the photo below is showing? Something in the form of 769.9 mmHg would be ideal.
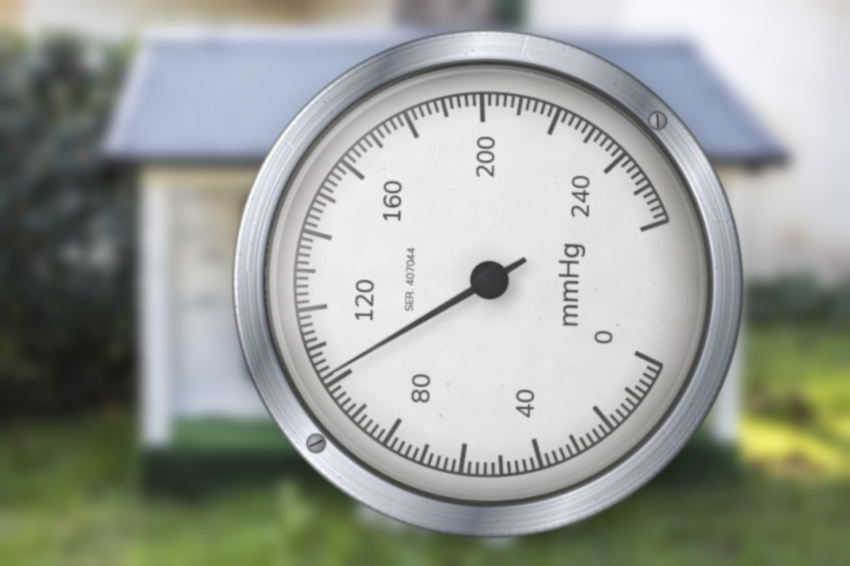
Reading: 102 mmHg
